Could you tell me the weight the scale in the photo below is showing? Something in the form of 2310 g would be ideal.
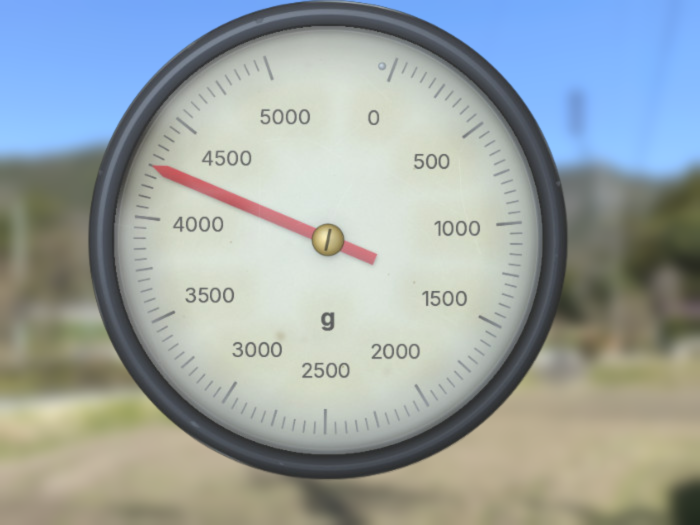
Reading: 4250 g
